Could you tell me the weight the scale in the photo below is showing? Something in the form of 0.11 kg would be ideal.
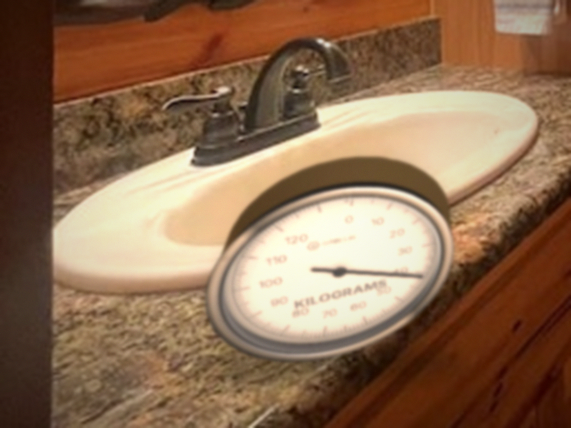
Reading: 40 kg
